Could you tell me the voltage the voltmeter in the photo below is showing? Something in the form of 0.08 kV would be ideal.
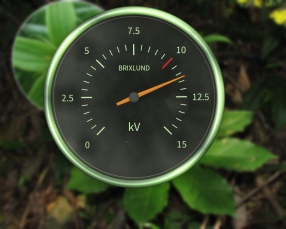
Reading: 11.25 kV
